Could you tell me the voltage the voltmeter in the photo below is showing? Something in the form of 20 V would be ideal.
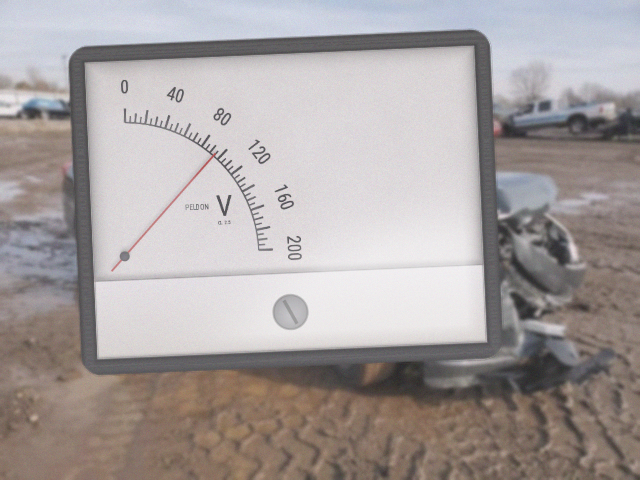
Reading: 95 V
